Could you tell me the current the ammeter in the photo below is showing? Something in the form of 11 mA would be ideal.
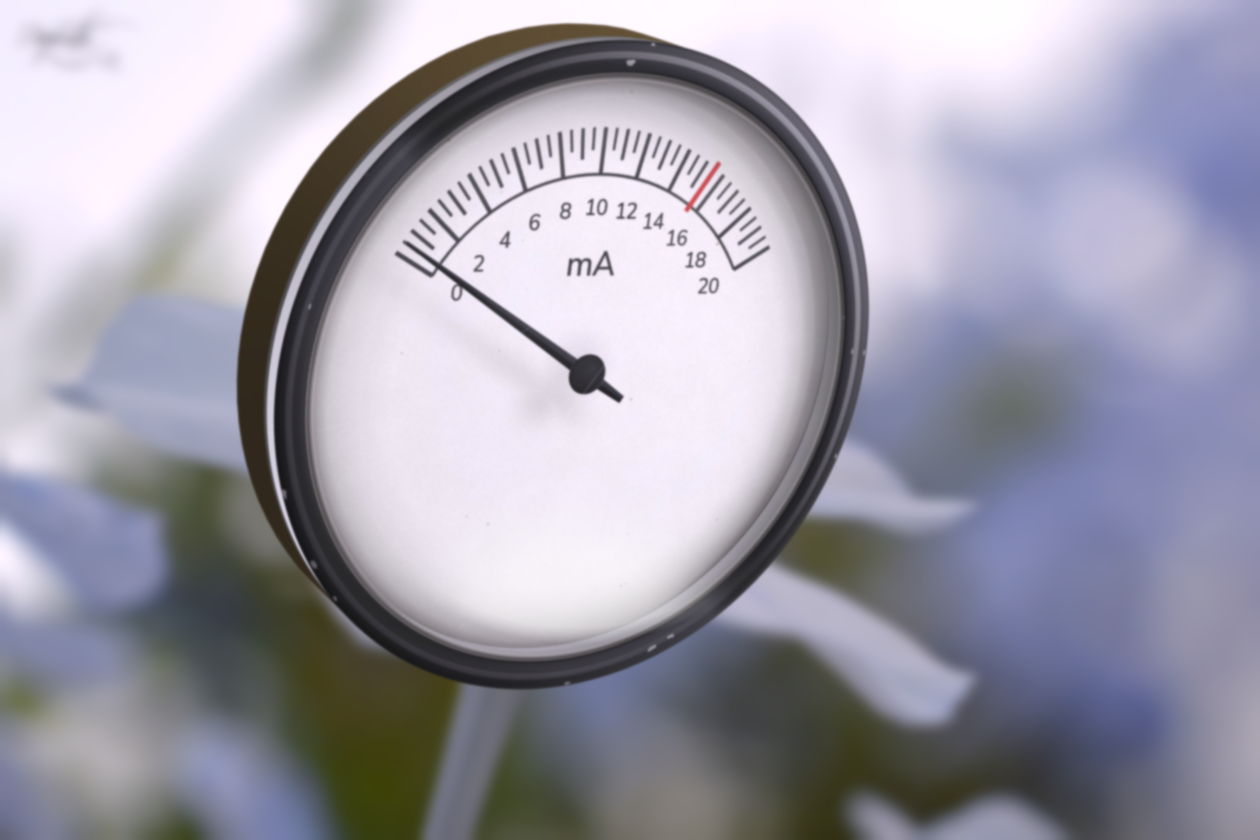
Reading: 0.5 mA
